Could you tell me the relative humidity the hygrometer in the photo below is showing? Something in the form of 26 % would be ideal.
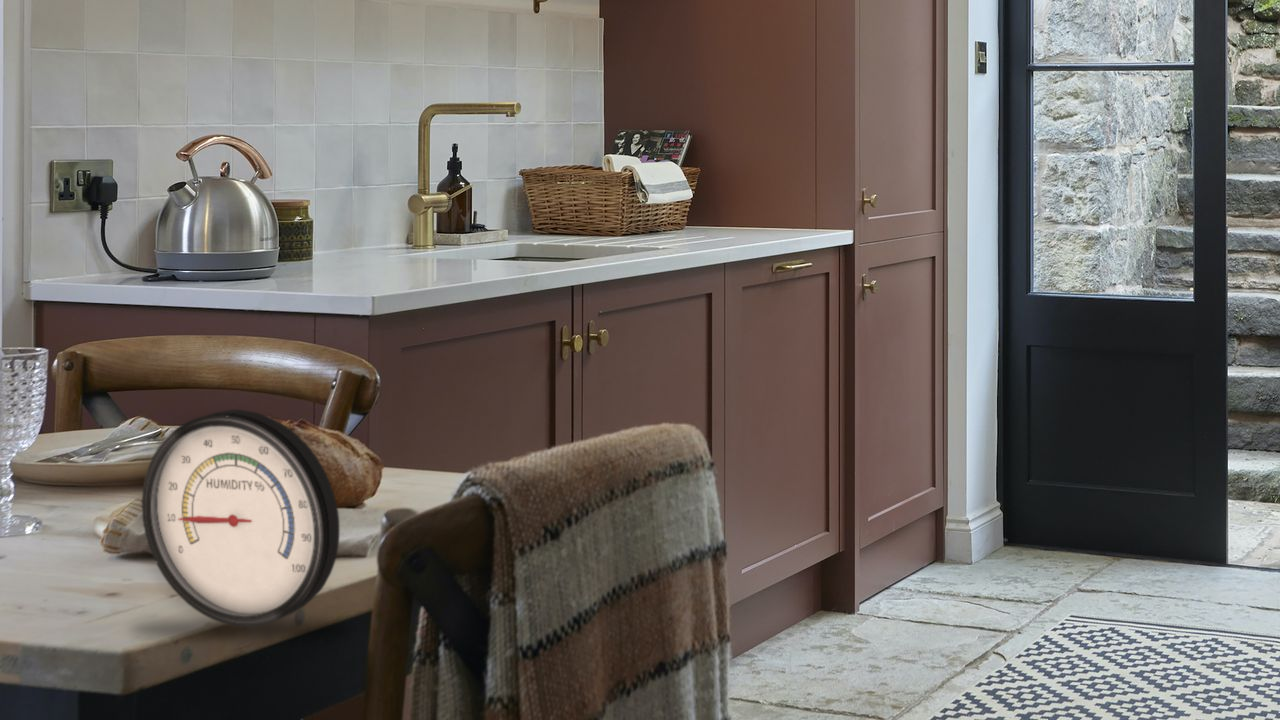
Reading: 10 %
